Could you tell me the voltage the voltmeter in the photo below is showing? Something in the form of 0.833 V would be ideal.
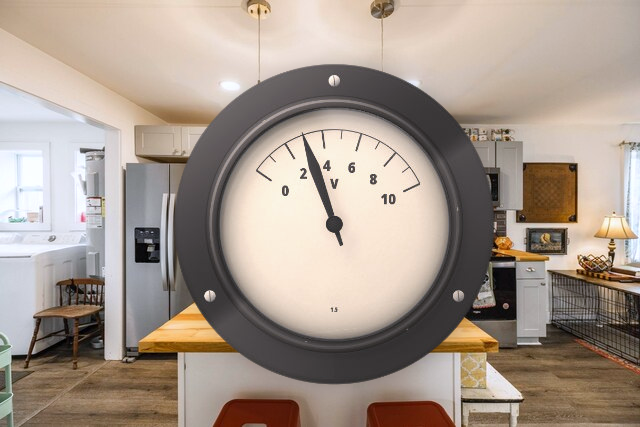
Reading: 3 V
